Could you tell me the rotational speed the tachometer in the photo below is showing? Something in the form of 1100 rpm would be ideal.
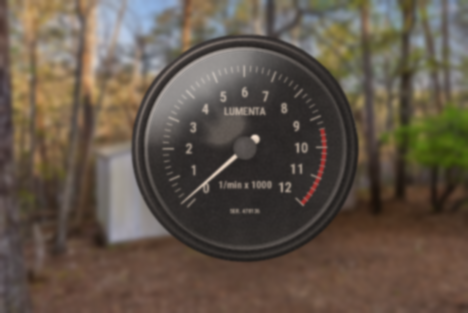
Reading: 200 rpm
